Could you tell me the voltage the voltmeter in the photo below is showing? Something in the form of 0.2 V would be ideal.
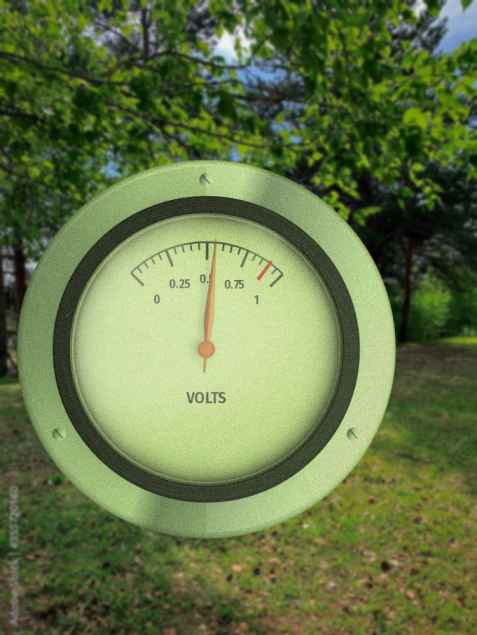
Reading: 0.55 V
